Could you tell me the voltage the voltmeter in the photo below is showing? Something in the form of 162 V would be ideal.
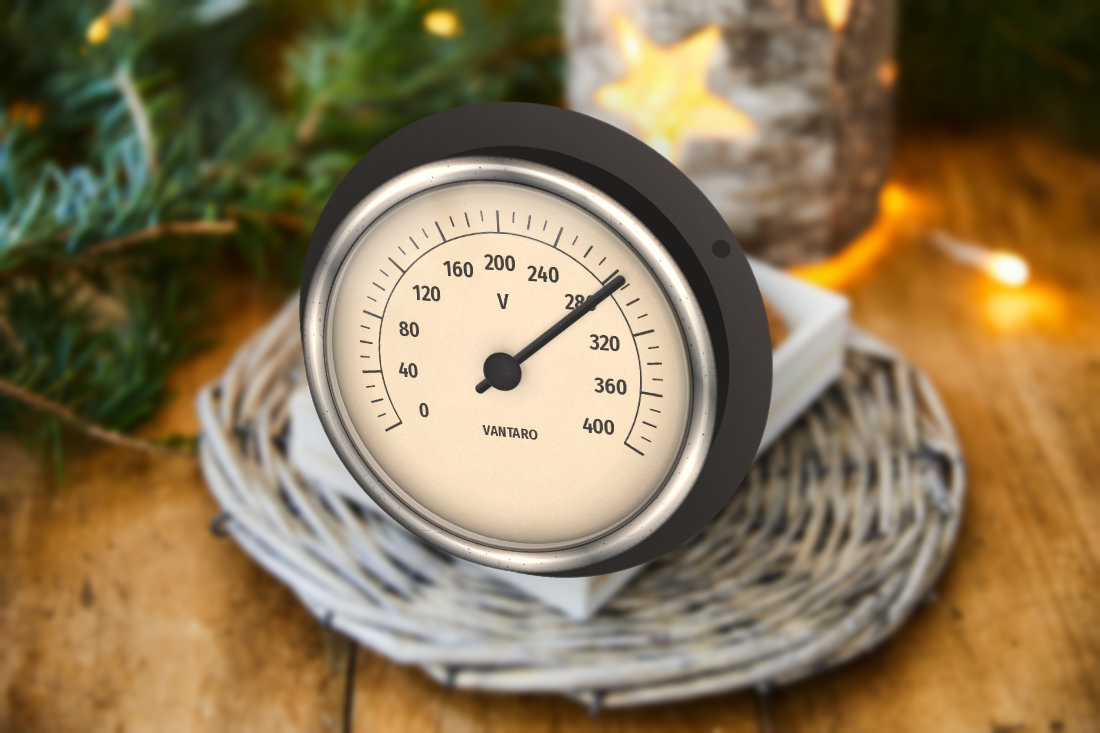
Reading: 285 V
